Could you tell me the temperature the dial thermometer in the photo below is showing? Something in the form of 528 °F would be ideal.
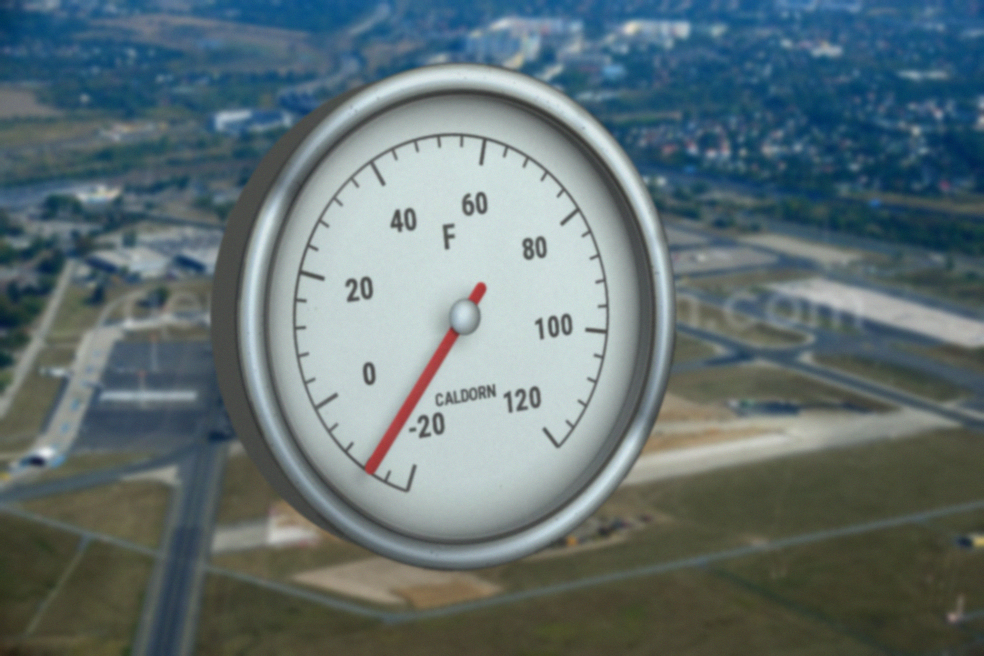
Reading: -12 °F
